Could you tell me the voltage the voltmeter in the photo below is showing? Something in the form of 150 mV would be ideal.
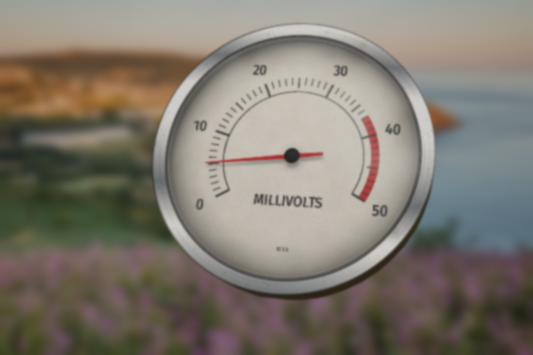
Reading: 5 mV
